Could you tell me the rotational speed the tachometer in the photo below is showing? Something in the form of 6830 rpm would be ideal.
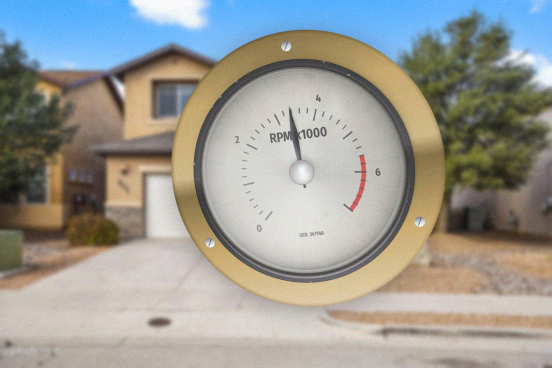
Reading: 3400 rpm
